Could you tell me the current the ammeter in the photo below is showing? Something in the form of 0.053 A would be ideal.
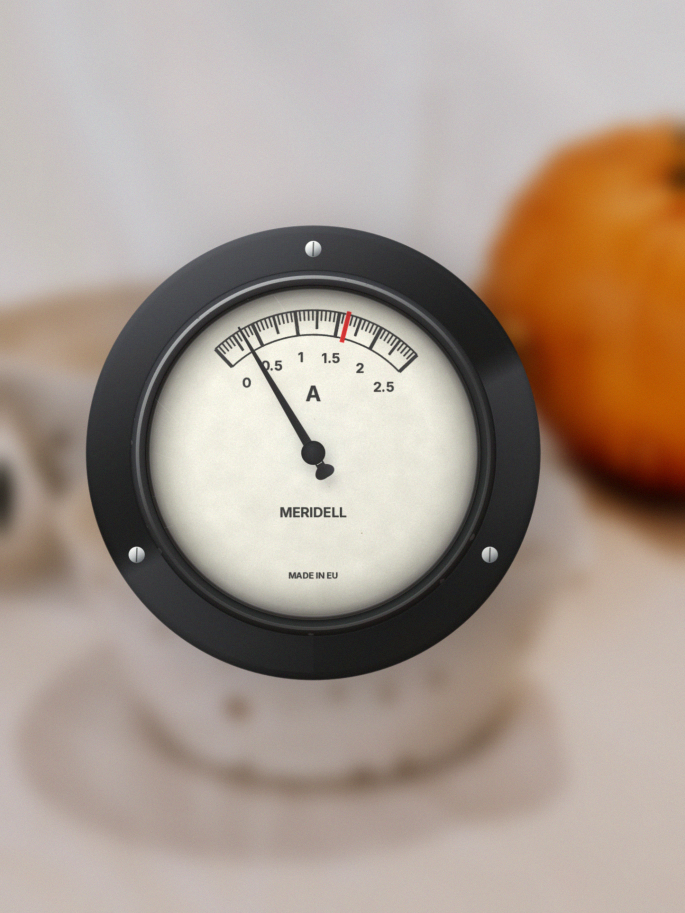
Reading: 0.35 A
